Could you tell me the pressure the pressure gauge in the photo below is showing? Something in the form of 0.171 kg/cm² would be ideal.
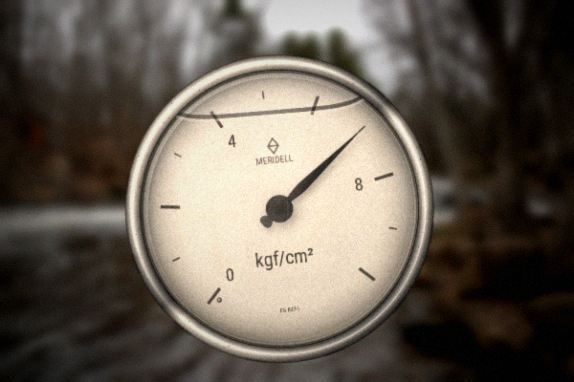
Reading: 7 kg/cm²
